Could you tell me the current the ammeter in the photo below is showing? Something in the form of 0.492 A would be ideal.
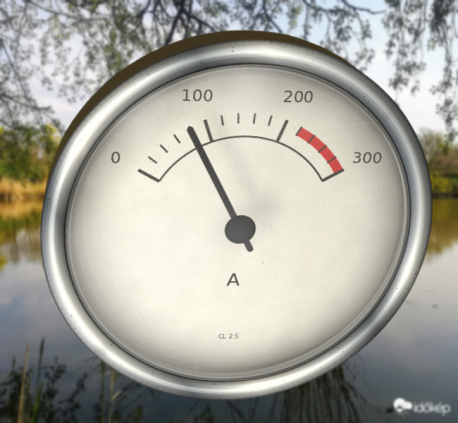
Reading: 80 A
